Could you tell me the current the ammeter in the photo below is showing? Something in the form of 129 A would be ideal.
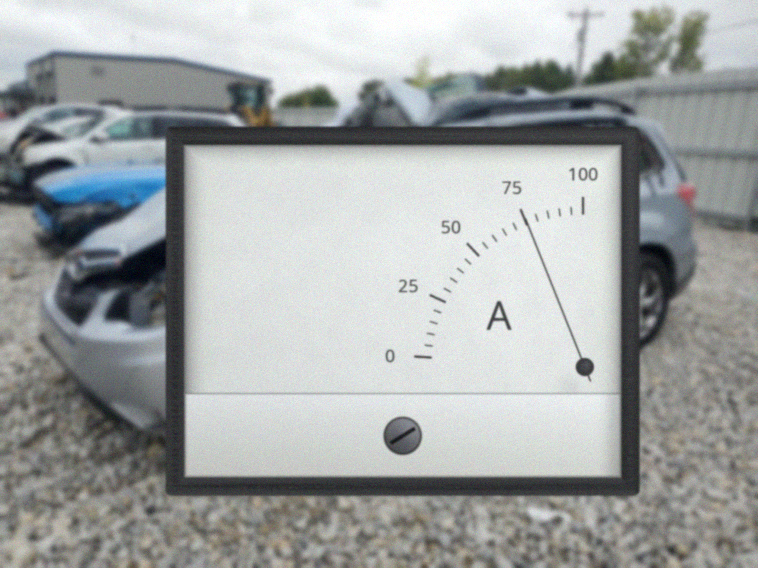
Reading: 75 A
